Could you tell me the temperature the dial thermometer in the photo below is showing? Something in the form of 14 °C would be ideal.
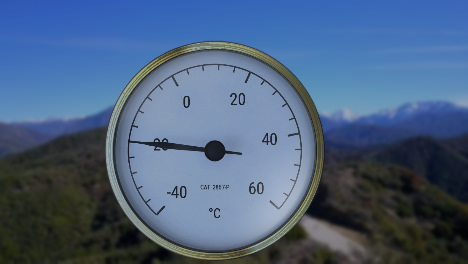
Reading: -20 °C
